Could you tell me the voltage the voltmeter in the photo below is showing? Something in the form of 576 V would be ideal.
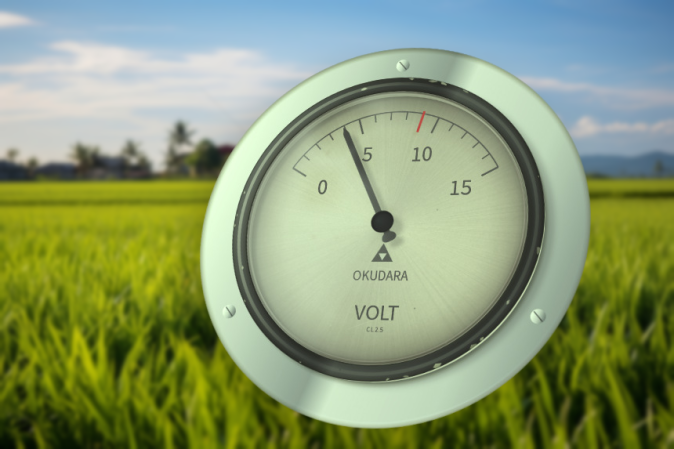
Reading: 4 V
